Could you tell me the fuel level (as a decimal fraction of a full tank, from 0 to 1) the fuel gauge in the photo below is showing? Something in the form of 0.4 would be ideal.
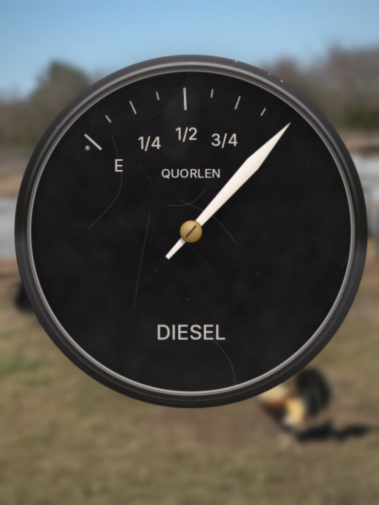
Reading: 1
